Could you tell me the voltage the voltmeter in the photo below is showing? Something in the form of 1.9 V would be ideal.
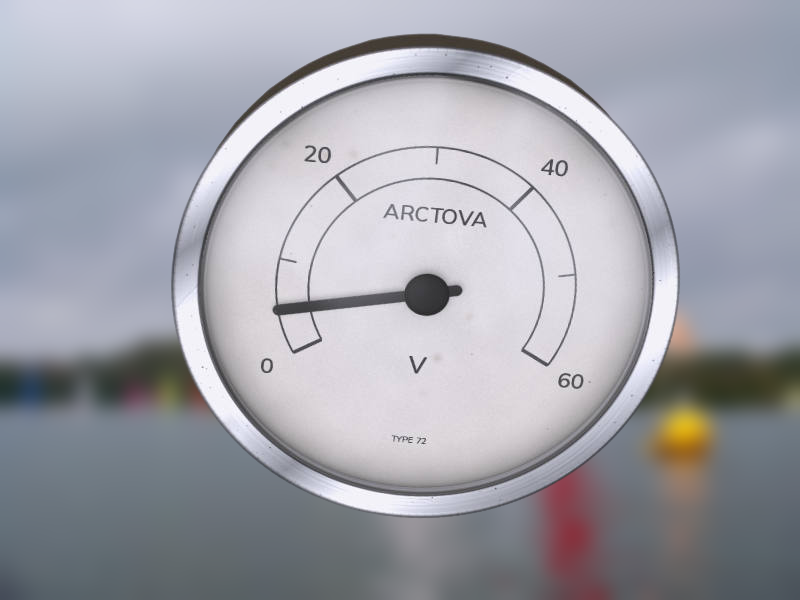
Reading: 5 V
